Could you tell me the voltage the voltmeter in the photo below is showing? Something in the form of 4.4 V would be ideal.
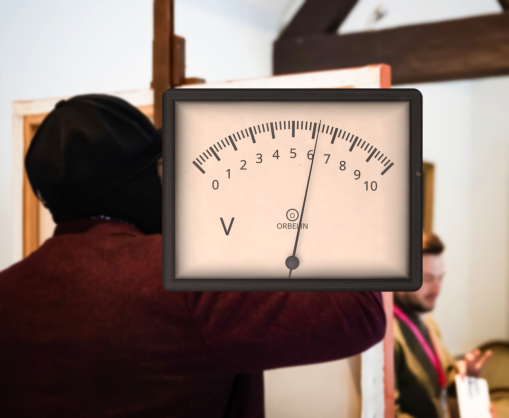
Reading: 6.2 V
